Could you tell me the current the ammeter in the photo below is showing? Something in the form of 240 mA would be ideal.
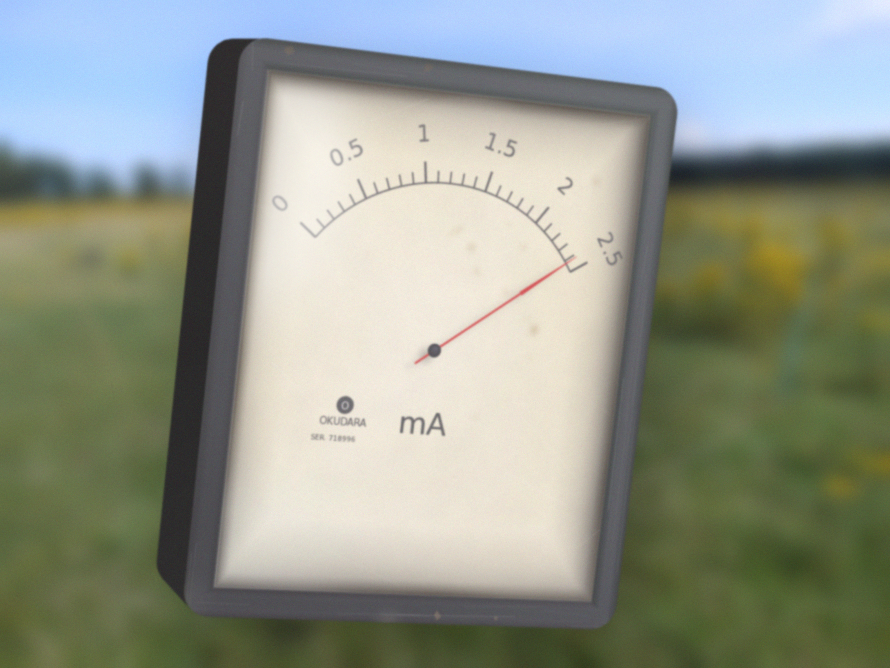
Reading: 2.4 mA
